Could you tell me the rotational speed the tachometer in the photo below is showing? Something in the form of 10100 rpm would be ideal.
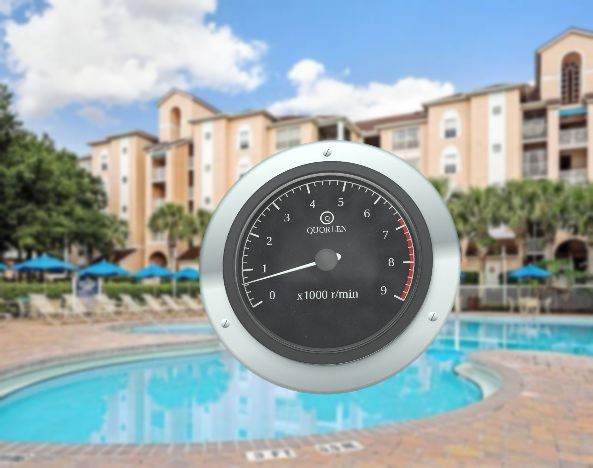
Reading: 600 rpm
